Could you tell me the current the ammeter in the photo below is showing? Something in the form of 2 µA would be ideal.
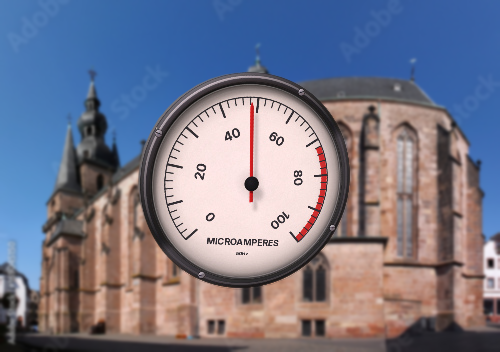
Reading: 48 µA
